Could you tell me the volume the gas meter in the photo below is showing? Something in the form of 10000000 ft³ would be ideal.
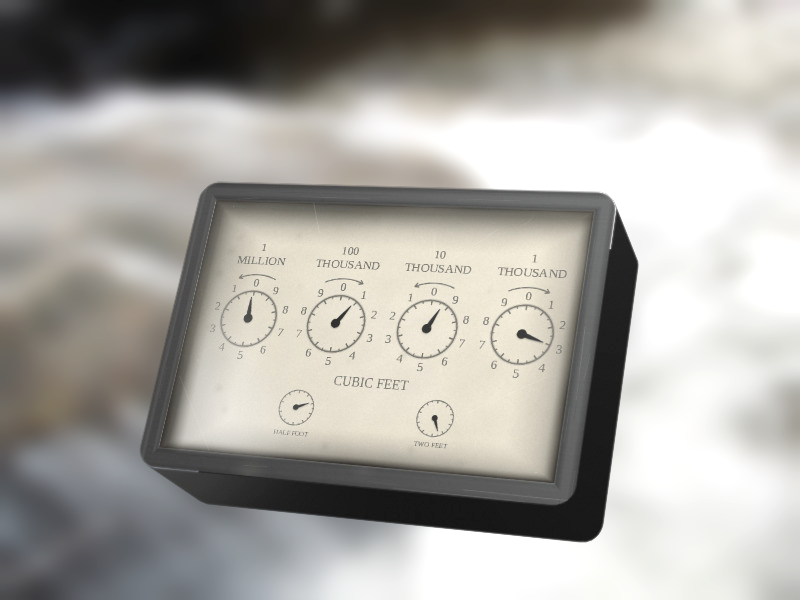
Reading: 9300 ft³
